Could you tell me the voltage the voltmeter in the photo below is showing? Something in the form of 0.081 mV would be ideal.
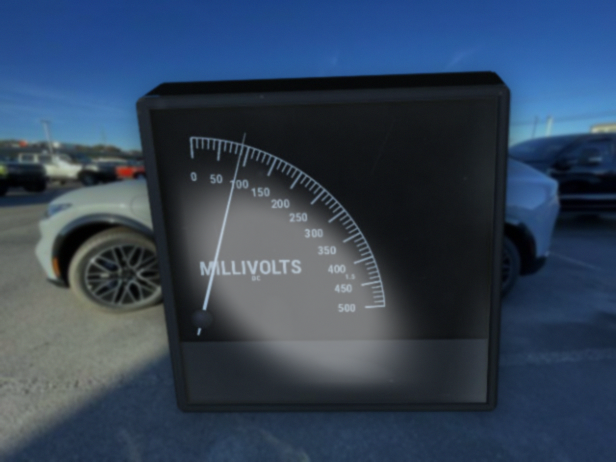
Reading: 90 mV
